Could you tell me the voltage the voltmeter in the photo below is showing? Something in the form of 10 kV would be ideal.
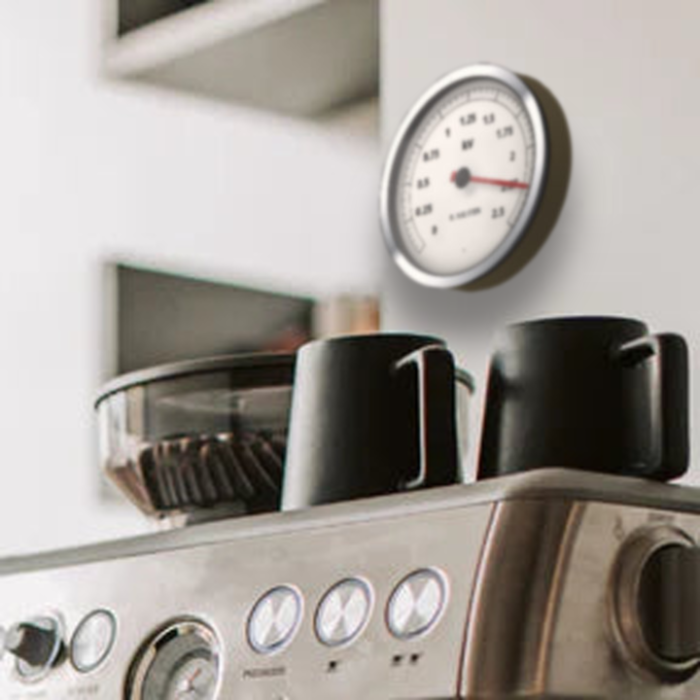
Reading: 2.25 kV
